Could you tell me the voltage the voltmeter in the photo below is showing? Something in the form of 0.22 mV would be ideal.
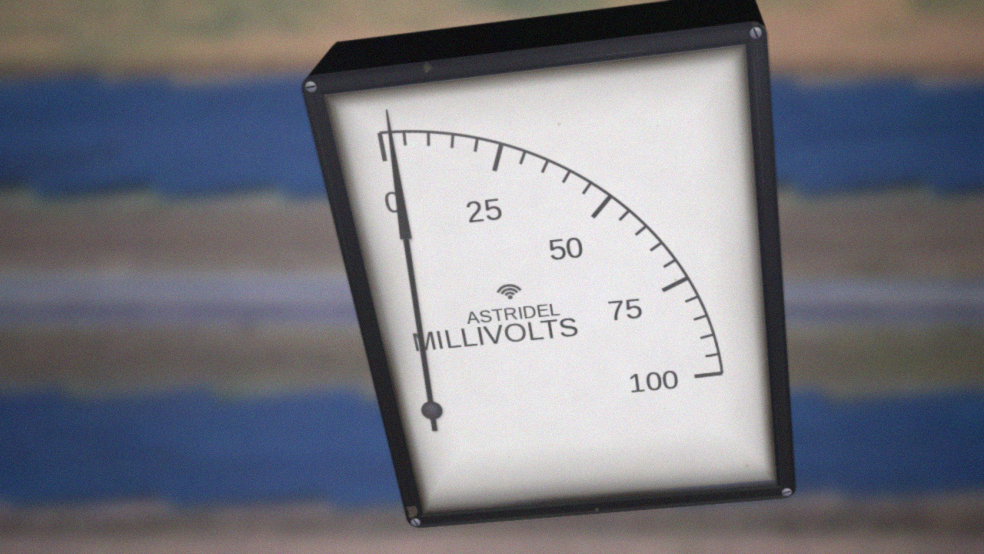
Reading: 2.5 mV
